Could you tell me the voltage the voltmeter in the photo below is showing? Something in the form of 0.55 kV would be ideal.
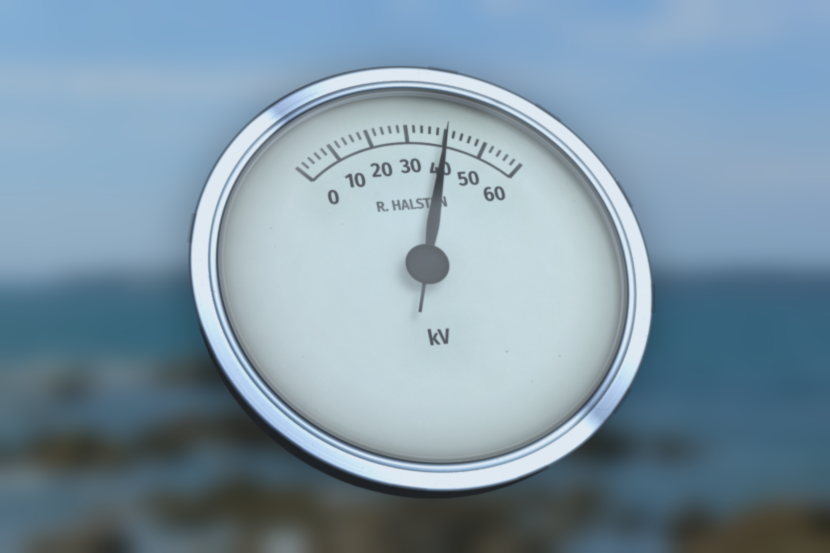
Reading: 40 kV
